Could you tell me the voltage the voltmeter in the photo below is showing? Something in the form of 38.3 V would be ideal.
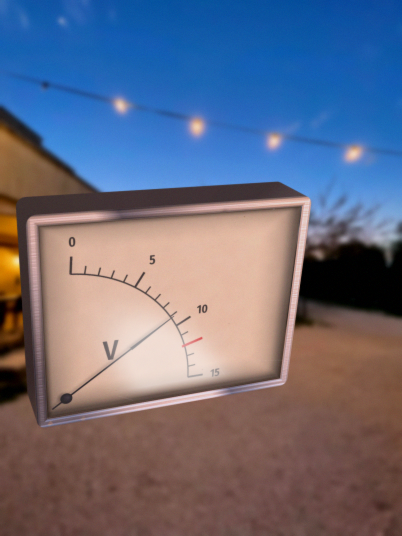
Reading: 9 V
